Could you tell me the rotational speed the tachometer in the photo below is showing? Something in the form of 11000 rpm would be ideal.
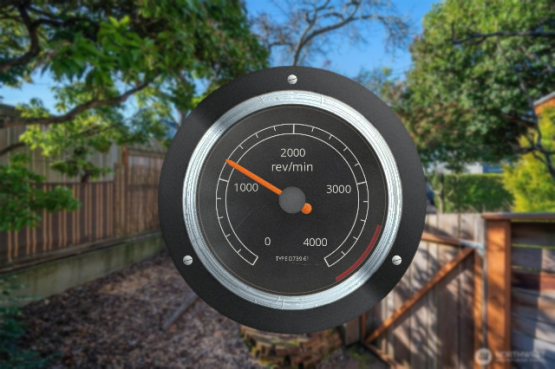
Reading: 1200 rpm
